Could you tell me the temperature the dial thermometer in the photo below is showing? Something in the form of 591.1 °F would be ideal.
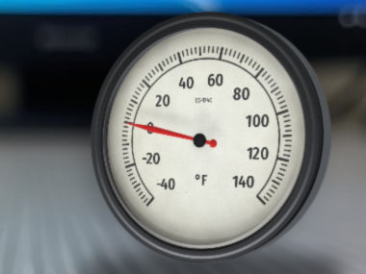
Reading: 0 °F
